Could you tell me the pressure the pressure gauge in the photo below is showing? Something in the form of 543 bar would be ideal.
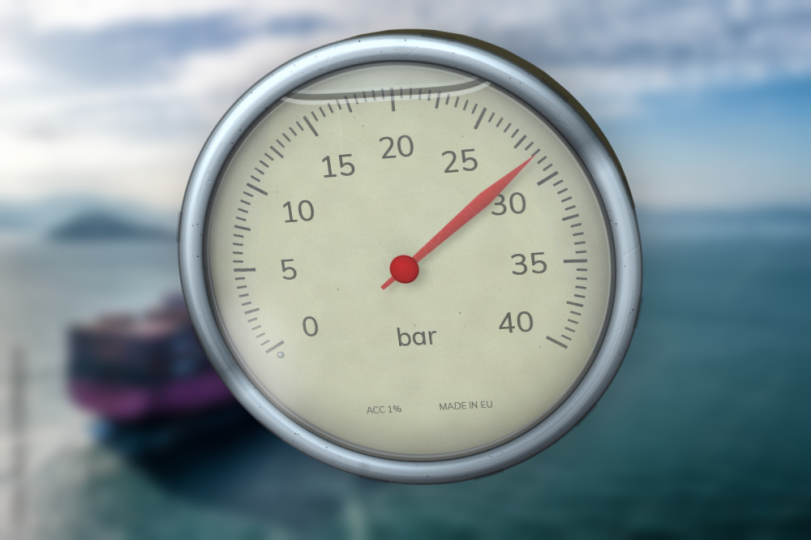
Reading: 28.5 bar
